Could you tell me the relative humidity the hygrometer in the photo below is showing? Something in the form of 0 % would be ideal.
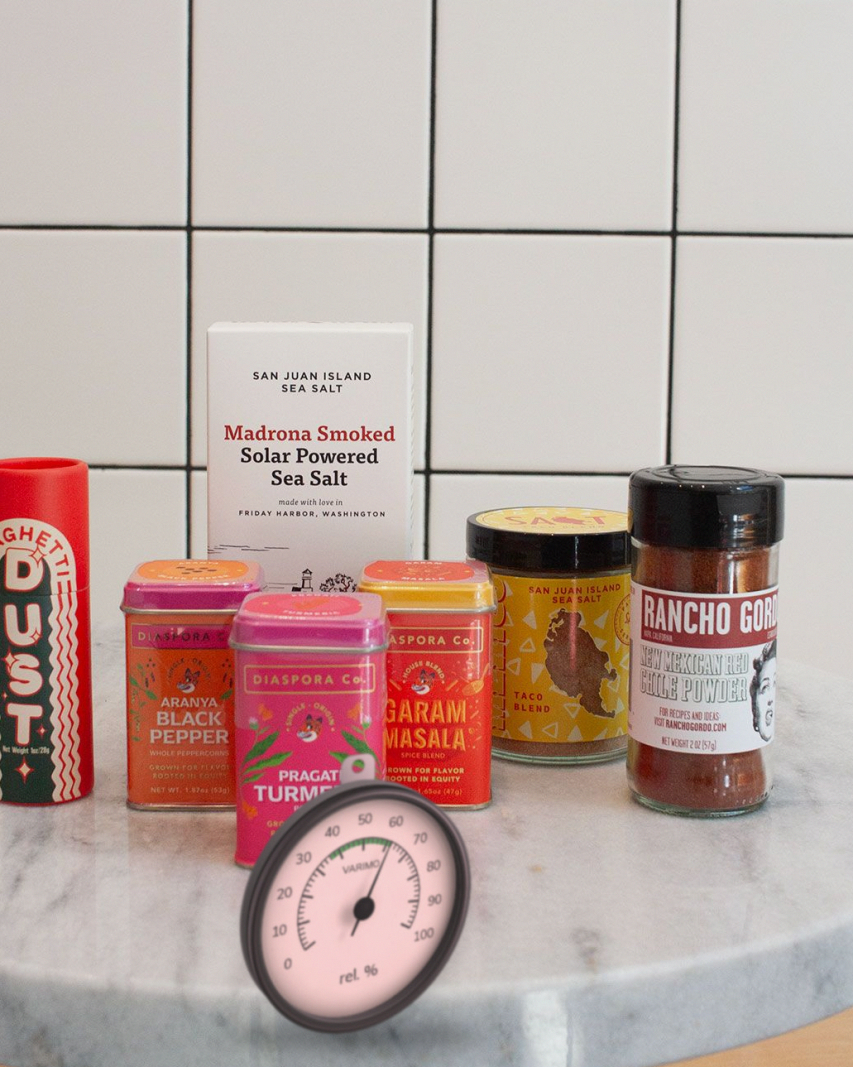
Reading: 60 %
